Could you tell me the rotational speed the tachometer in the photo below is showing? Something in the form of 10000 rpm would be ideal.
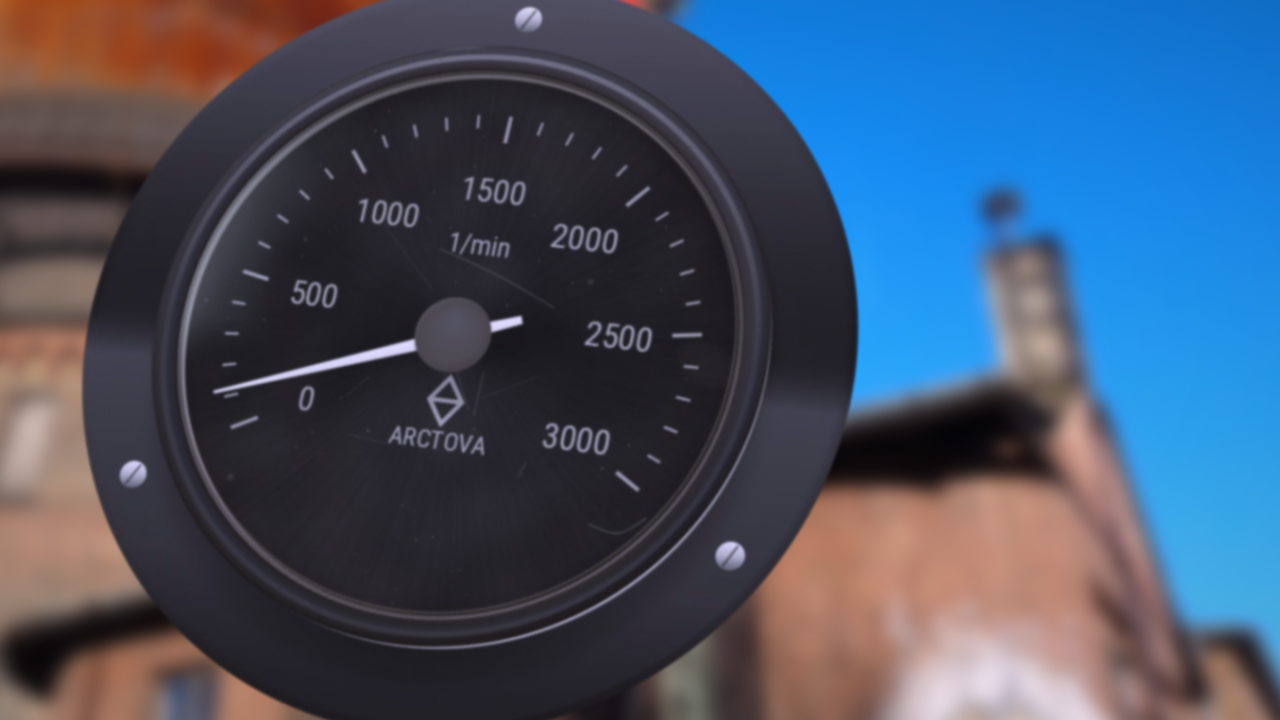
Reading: 100 rpm
